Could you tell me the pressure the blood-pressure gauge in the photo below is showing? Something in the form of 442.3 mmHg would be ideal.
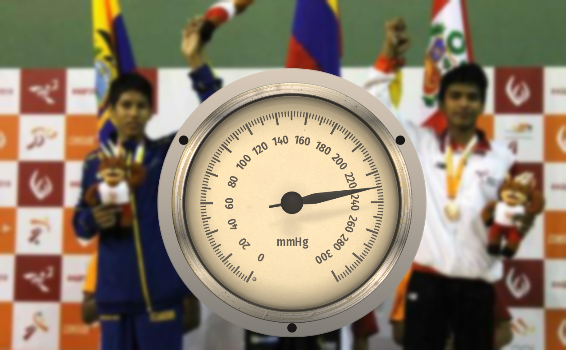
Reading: 230 mmHg
